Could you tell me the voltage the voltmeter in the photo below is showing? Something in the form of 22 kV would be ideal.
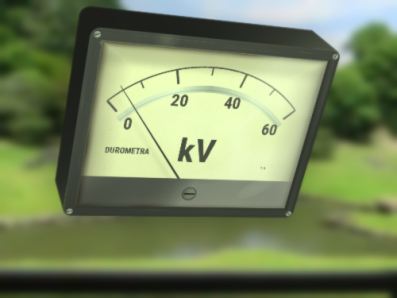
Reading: 5 kV
